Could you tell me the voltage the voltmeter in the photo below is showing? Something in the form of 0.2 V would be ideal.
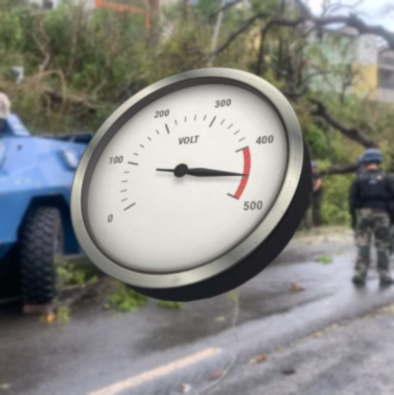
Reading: 460 V
